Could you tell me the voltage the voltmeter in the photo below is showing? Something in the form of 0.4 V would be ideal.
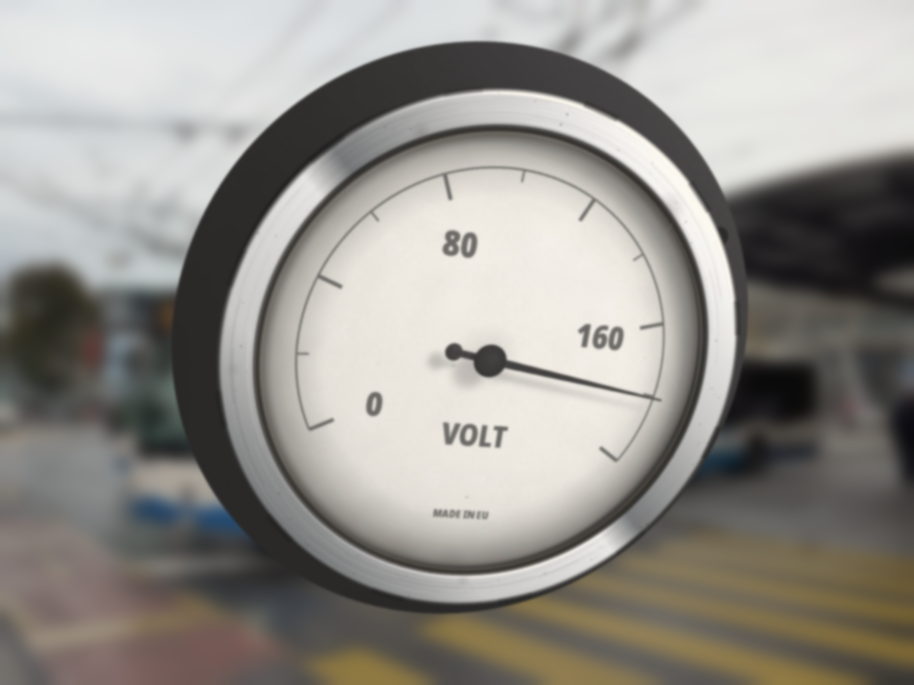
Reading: 180 V
